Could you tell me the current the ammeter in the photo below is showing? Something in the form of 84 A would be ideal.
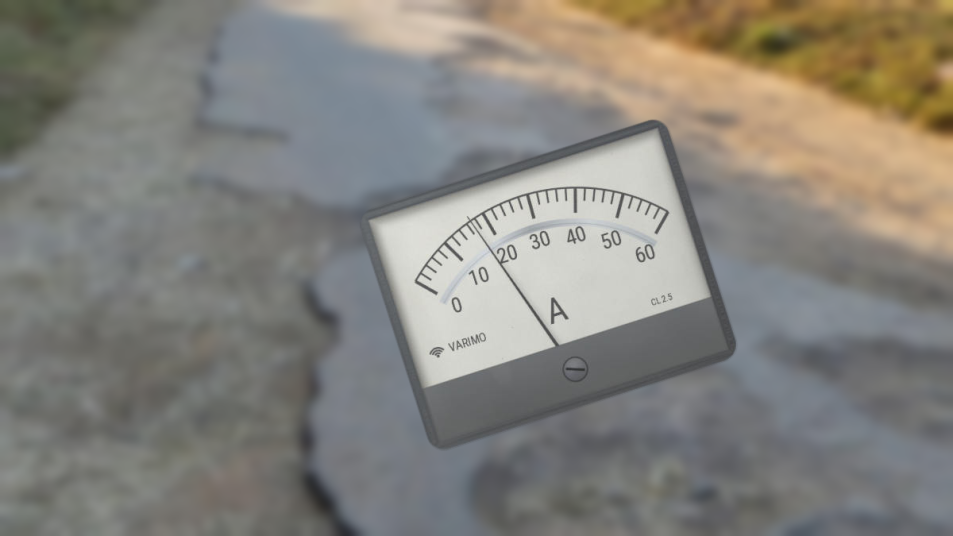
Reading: 17 A
